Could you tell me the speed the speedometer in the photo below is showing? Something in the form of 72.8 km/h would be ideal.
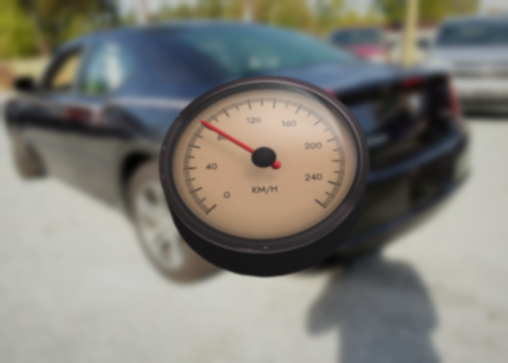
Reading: 80 km/h
